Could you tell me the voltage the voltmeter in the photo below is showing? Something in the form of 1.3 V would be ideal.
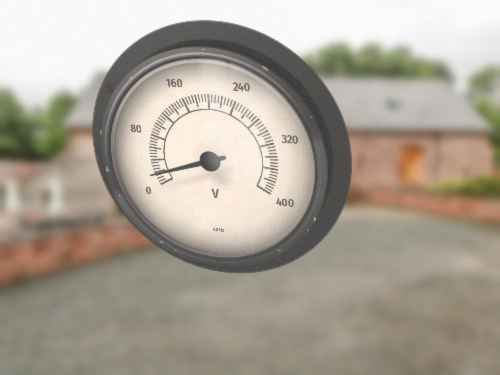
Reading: 20 V
